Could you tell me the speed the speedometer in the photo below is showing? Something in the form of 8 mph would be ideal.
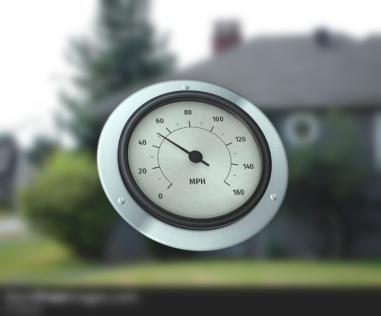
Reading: 50 mph
